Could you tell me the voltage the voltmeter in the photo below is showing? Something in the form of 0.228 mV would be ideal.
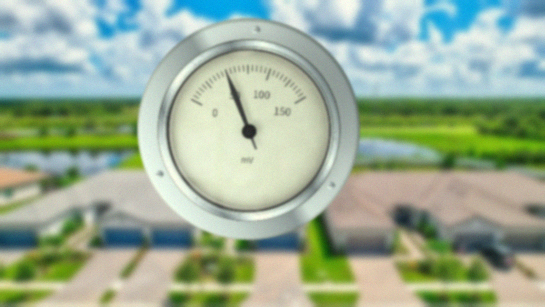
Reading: 50 mV
